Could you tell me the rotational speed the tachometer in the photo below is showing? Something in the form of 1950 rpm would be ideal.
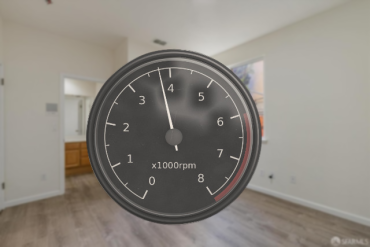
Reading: 3750 rpm
